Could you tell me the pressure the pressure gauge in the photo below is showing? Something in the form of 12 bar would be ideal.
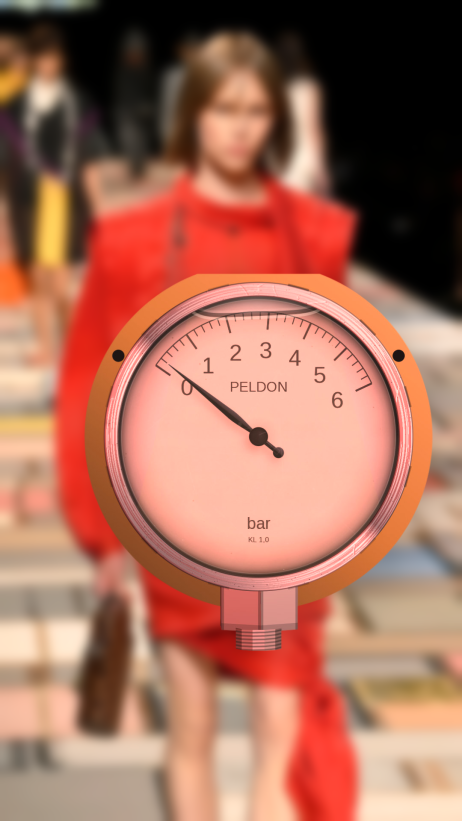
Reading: 0.2 bar
